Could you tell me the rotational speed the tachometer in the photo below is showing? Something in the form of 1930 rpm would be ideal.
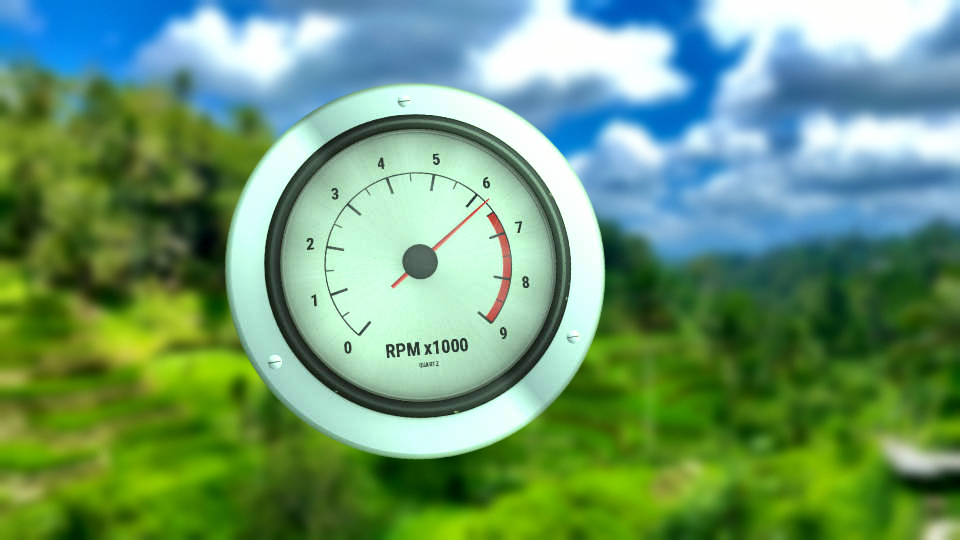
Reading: 6250 rpm
